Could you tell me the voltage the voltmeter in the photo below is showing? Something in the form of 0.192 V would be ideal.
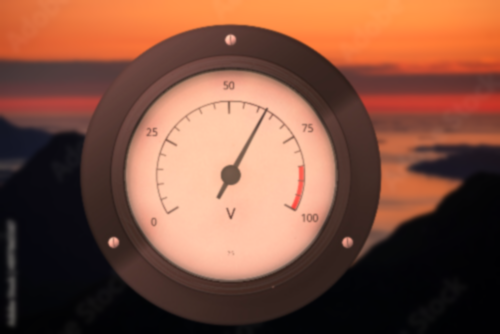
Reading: 62.5 V
